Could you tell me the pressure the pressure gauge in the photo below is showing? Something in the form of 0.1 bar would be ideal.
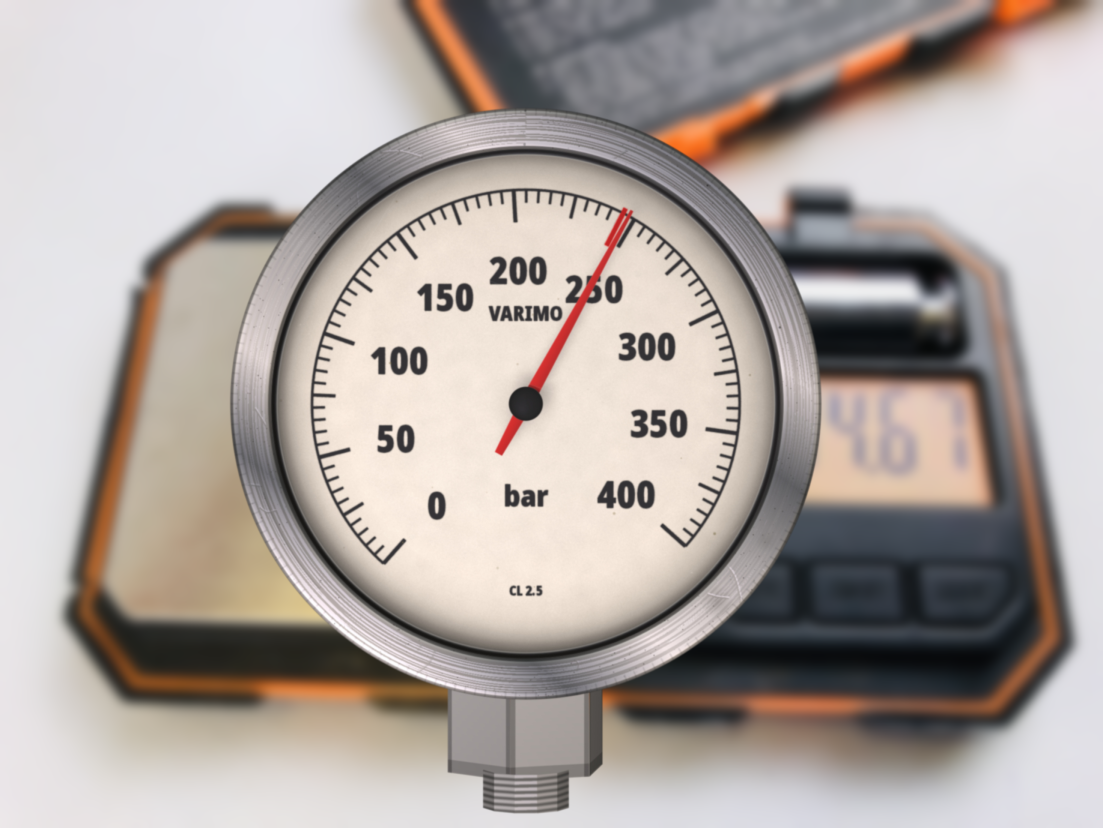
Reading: 247.5 bar
